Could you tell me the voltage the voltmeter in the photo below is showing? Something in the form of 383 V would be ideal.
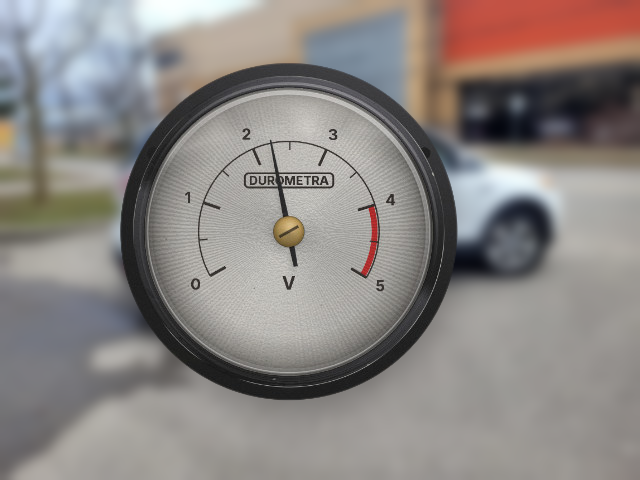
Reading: 2.25 V
